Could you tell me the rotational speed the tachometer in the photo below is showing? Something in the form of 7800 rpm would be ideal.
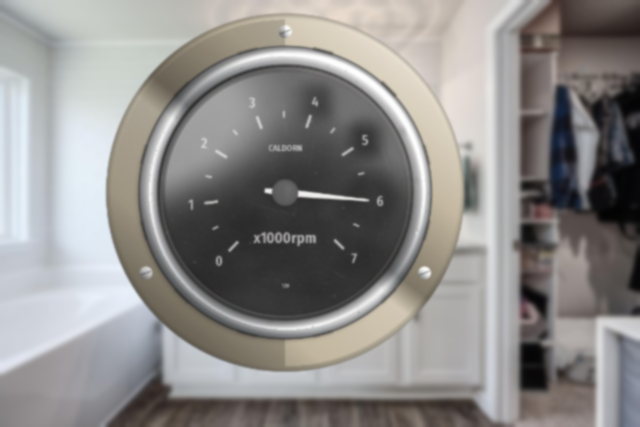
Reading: 6000 rpm
